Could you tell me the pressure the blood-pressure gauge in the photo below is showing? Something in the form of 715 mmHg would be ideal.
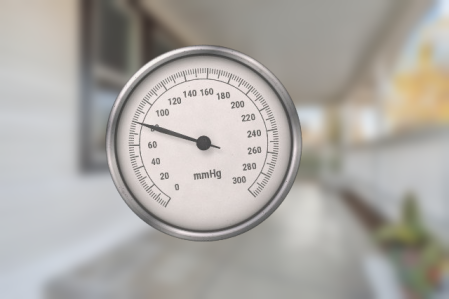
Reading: 80 mmHg
